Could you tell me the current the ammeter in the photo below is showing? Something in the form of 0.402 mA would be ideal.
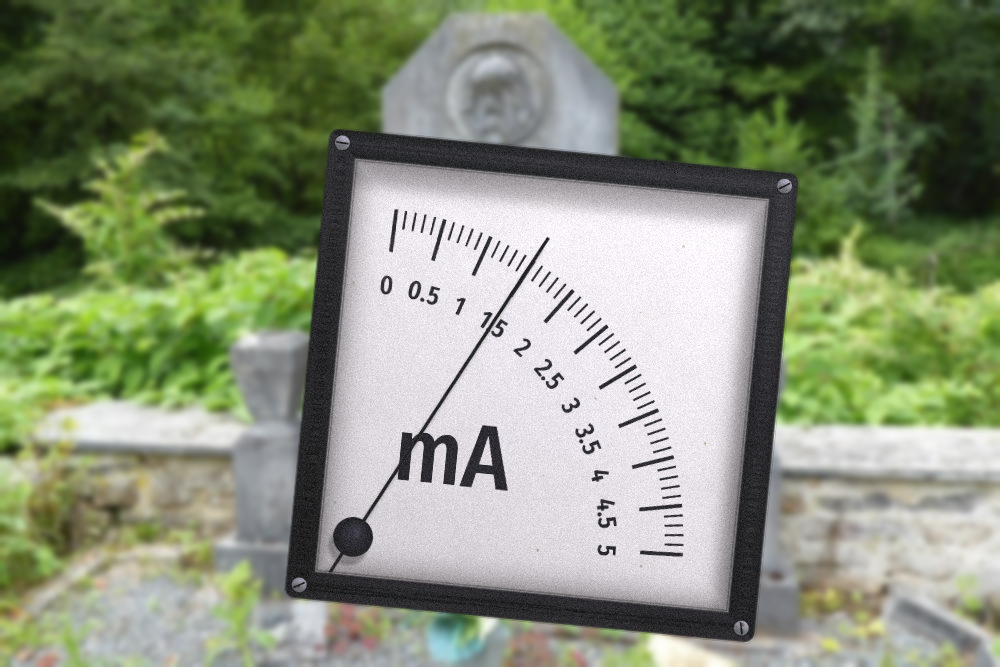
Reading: 1.5 mA
